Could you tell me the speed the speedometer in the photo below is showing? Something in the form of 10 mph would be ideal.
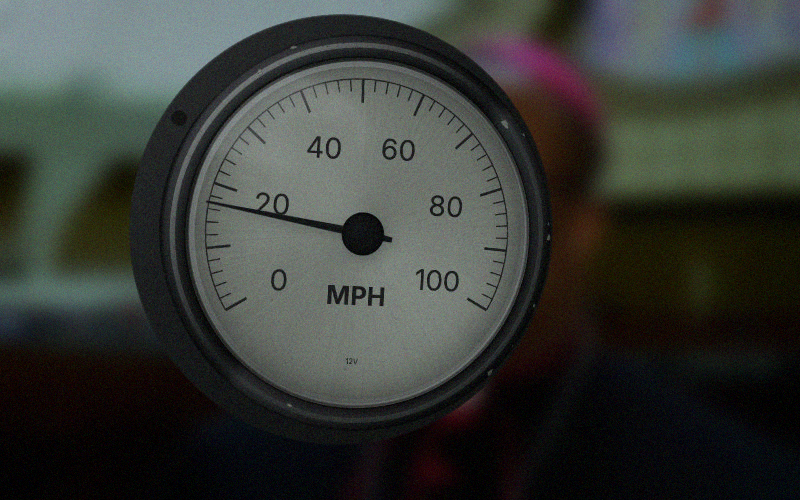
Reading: 17 mph
